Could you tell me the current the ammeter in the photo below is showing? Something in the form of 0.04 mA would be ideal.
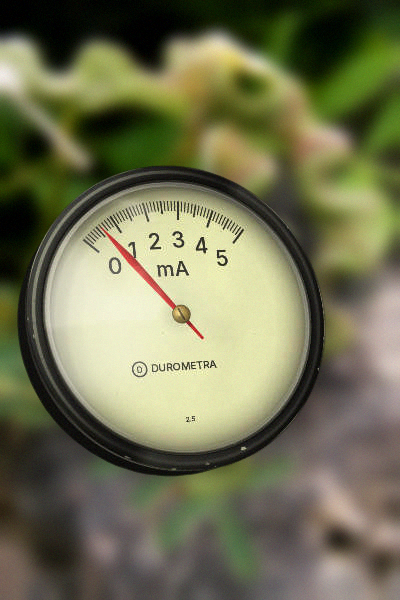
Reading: 0.5 mA
